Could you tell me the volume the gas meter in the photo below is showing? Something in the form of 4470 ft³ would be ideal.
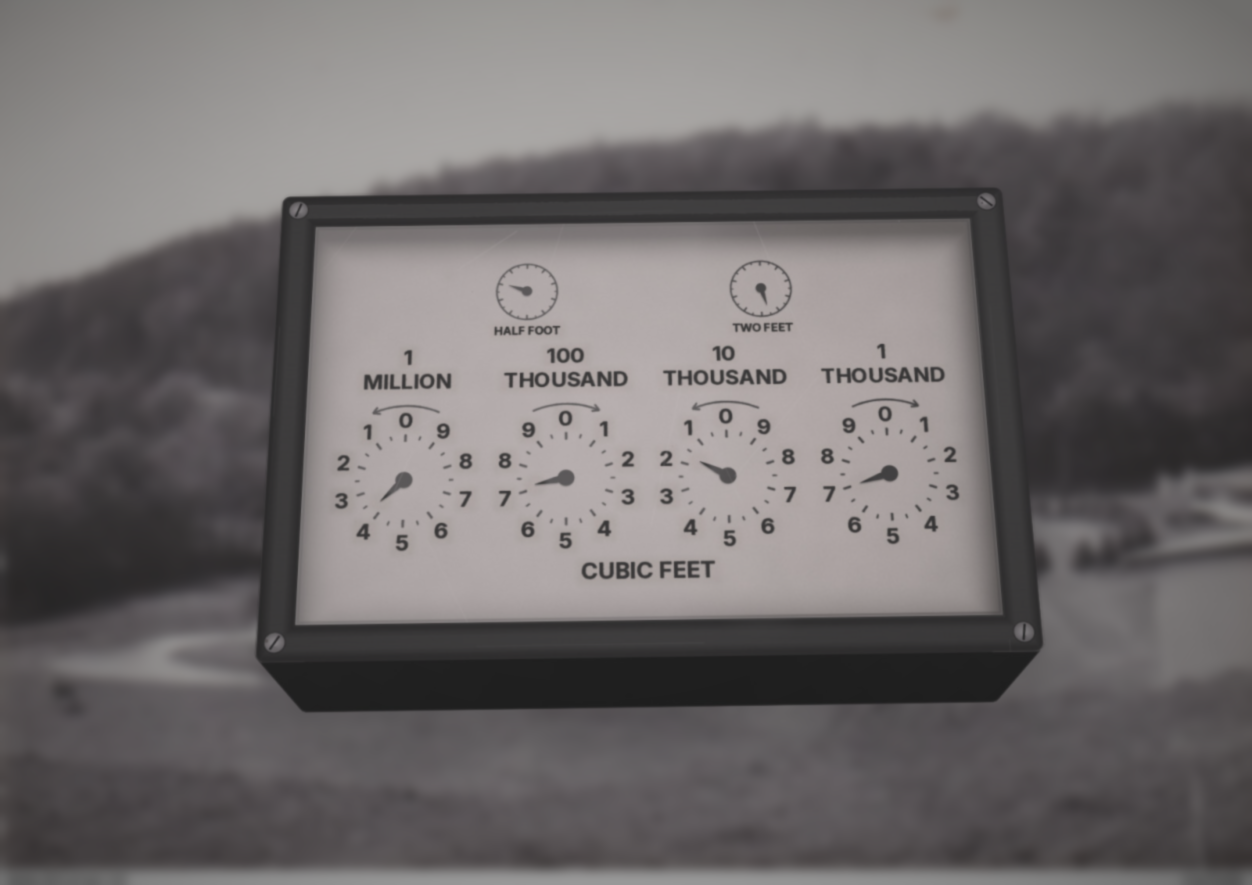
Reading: 371700 ft³
